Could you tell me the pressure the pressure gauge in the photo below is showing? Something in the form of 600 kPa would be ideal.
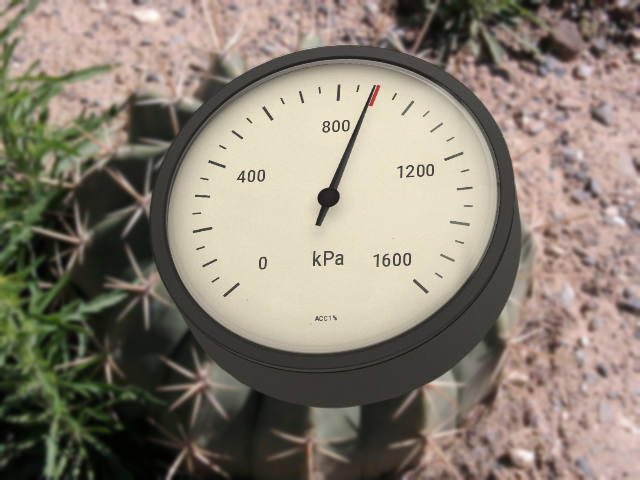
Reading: 900 kPa
